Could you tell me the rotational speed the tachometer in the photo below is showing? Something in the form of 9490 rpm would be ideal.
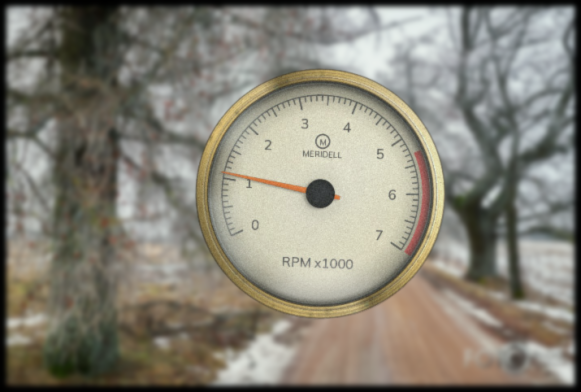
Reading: 1100 rpm
